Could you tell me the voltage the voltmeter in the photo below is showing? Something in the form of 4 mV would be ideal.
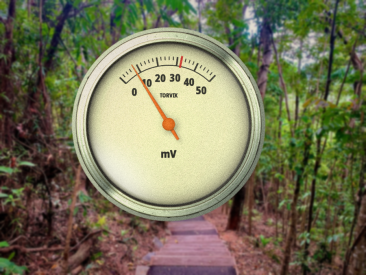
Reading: 8 mV
